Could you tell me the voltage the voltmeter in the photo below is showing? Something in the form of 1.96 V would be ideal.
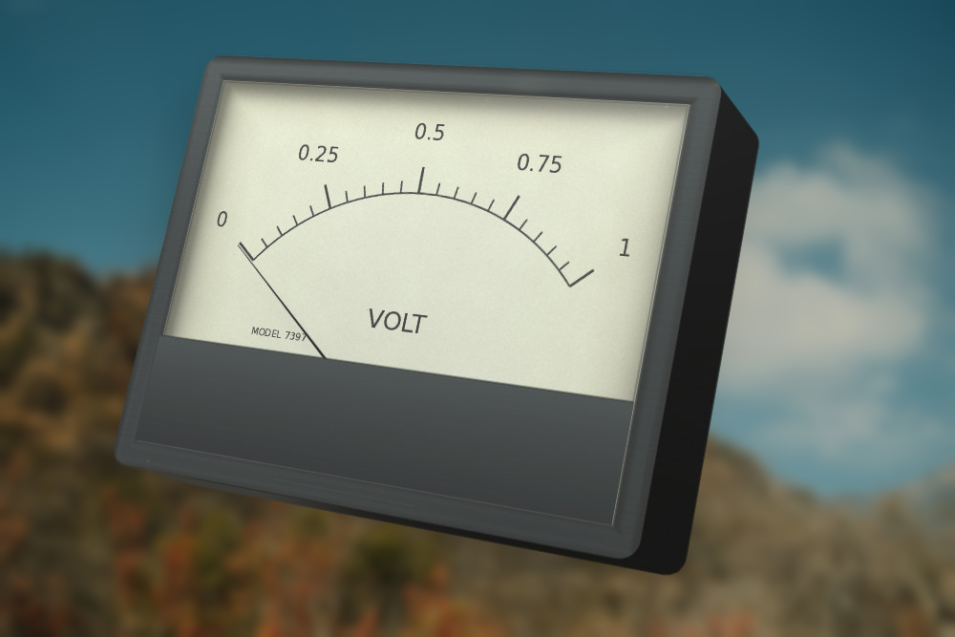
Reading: 0 V
